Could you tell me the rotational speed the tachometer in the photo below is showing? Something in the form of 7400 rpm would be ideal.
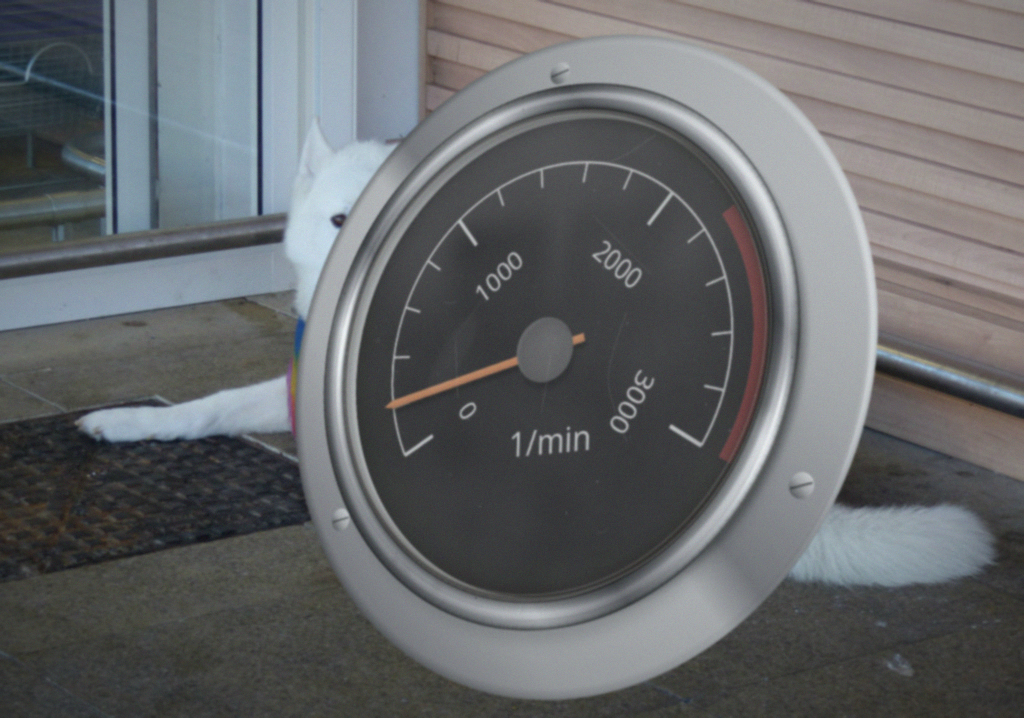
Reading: 200 rpm
